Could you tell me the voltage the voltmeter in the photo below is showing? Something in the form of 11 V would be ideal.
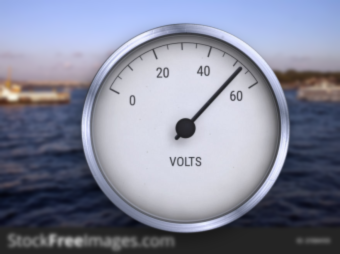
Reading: 52.5 V
